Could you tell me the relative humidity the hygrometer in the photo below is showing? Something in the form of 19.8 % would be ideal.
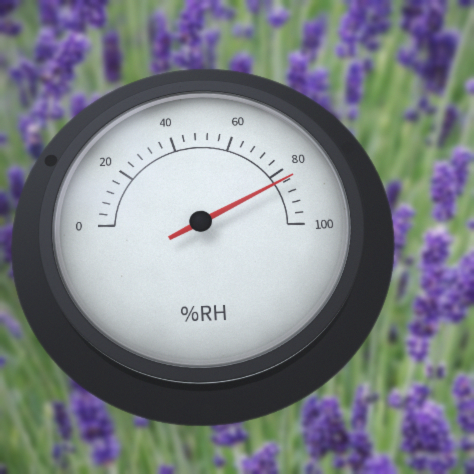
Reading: 84 %
